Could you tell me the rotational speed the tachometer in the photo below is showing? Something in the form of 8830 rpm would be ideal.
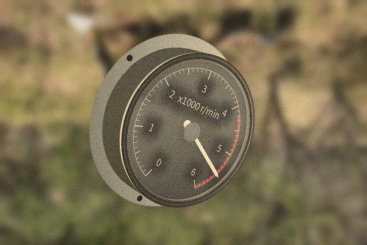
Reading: 5500 rpm
